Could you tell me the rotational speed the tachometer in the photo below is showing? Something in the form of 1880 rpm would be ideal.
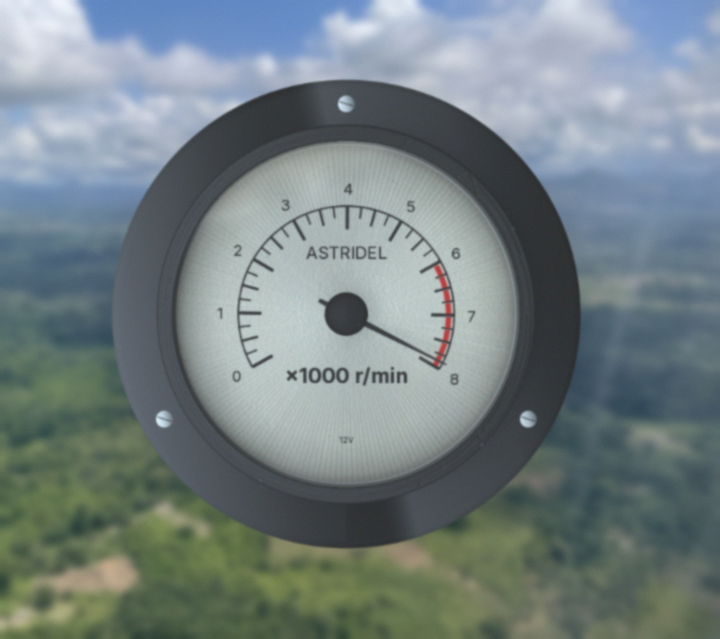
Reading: 7875 rpm
